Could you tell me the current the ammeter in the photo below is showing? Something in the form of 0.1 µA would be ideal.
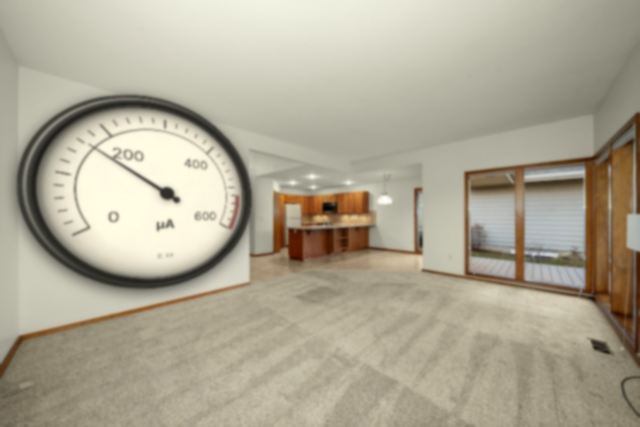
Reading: 160 µA
